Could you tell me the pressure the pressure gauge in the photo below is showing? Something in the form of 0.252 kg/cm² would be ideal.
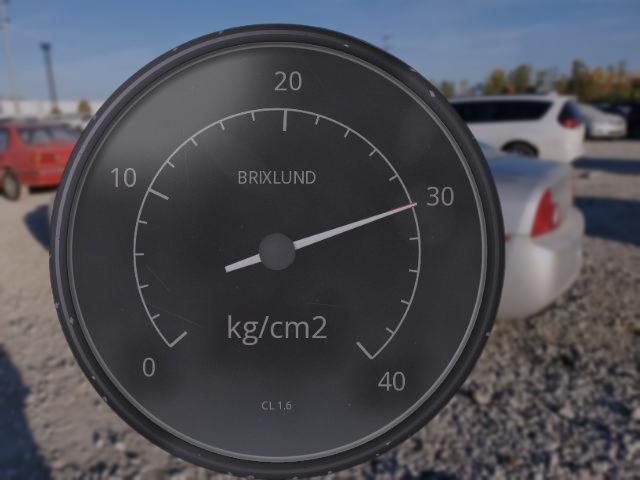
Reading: 30 kg/cm²
